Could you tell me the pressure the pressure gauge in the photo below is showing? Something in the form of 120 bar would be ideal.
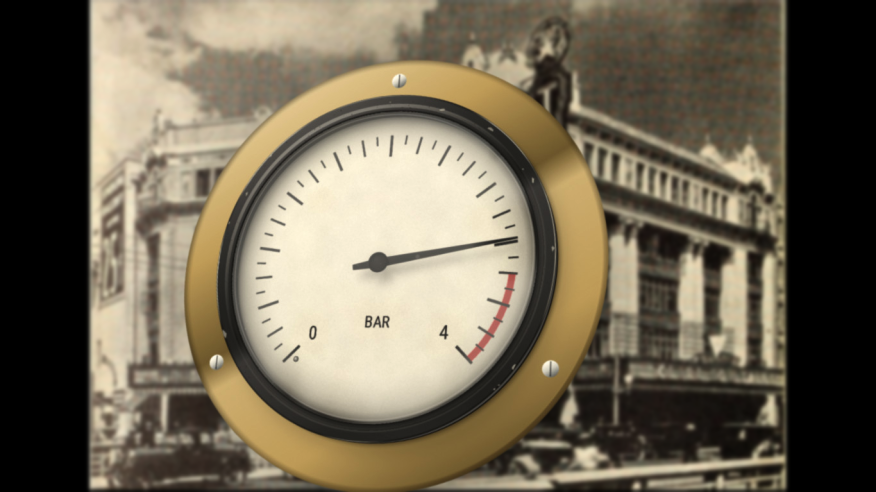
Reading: 3.2 bar
